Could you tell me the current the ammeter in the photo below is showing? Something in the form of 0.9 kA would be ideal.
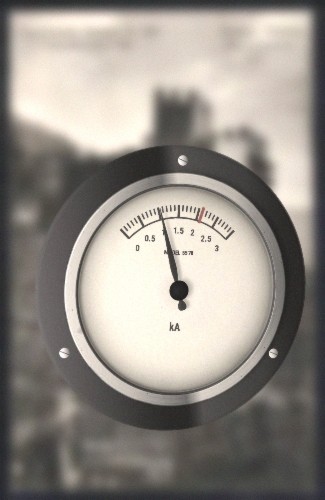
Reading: 1 kA
